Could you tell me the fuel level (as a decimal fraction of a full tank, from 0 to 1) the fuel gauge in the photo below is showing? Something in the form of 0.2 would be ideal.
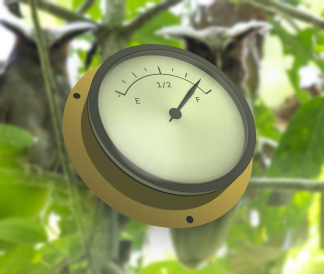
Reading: 0.875
